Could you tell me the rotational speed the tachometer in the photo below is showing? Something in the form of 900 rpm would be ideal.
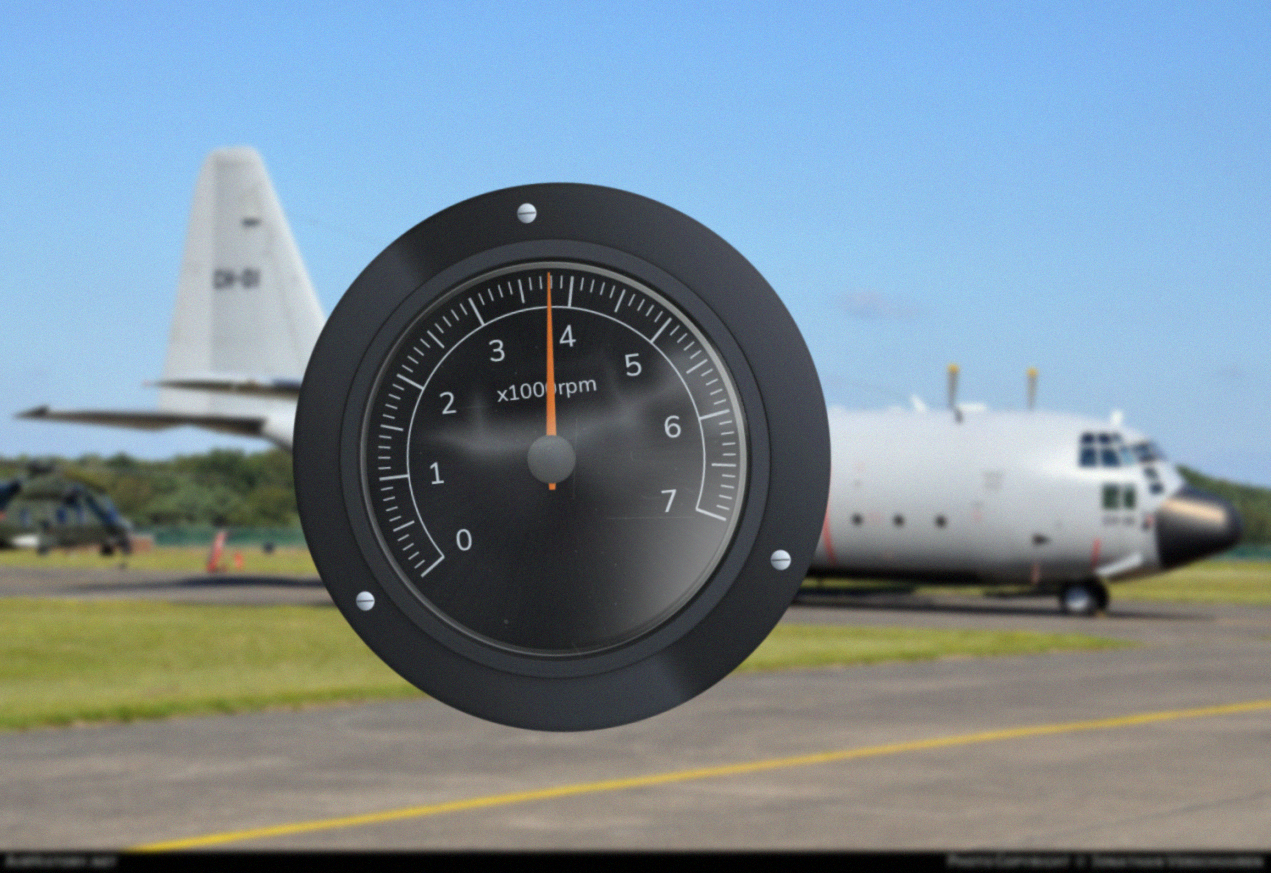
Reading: 3800 rpm
